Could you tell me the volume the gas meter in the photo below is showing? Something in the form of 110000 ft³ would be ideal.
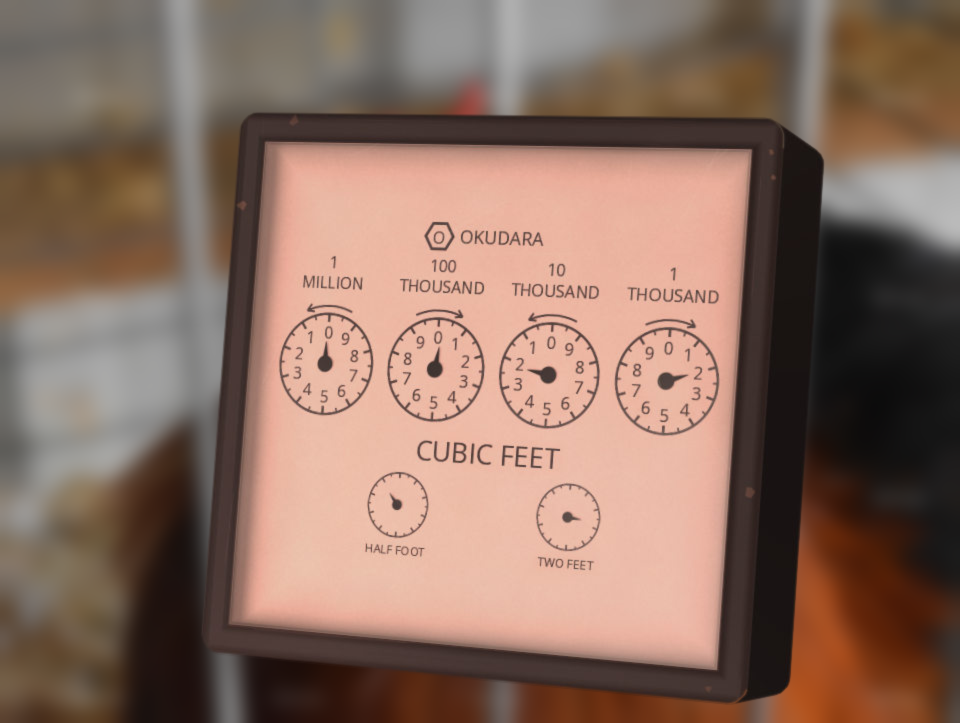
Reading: 2200 ft³
